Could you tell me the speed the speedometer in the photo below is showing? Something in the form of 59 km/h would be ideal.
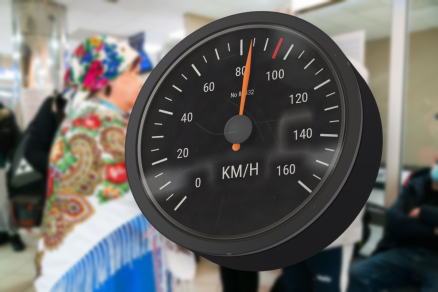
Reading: 85 km/h
